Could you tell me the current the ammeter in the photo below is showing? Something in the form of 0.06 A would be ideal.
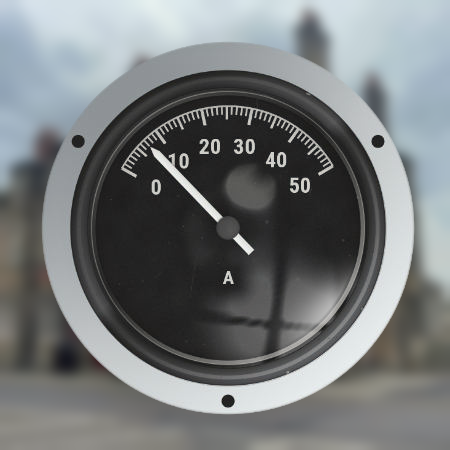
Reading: 7 A
